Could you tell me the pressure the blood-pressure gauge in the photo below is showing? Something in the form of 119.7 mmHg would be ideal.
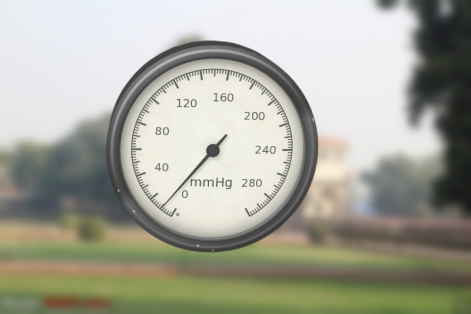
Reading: 10 mmHg
